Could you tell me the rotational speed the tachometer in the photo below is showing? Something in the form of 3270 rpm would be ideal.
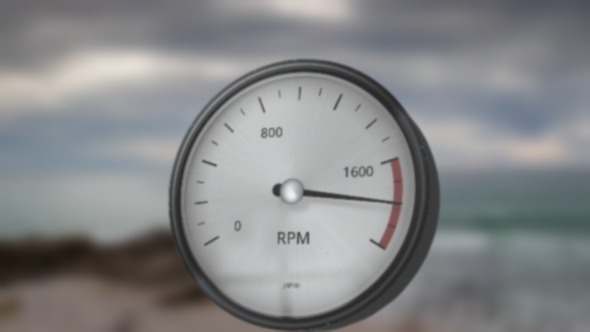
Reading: 1800 rpm
